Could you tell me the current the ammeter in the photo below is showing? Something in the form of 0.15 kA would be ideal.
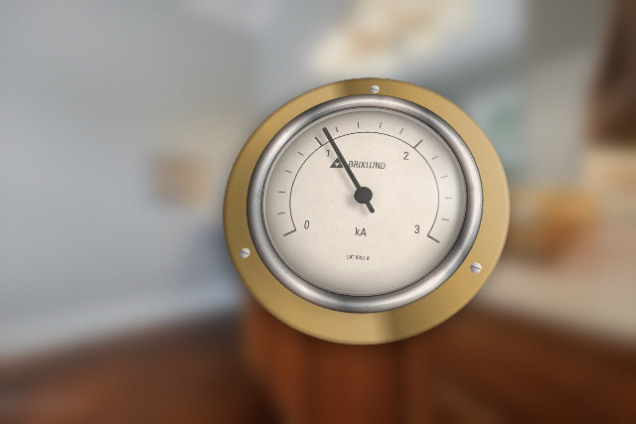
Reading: 1.1 kA
